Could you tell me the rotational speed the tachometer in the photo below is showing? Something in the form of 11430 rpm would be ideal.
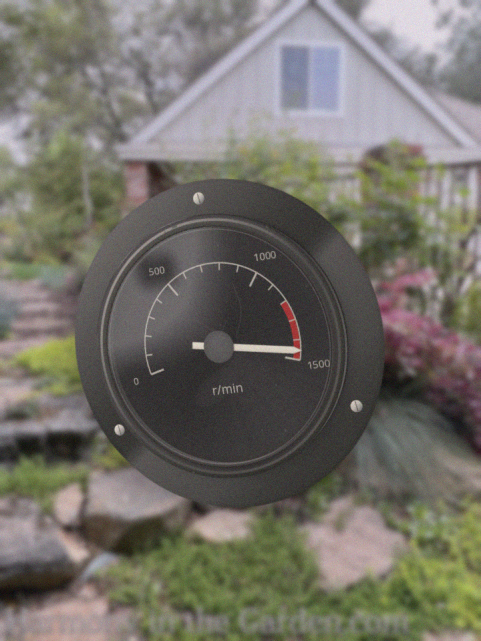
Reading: 1450 rpm
